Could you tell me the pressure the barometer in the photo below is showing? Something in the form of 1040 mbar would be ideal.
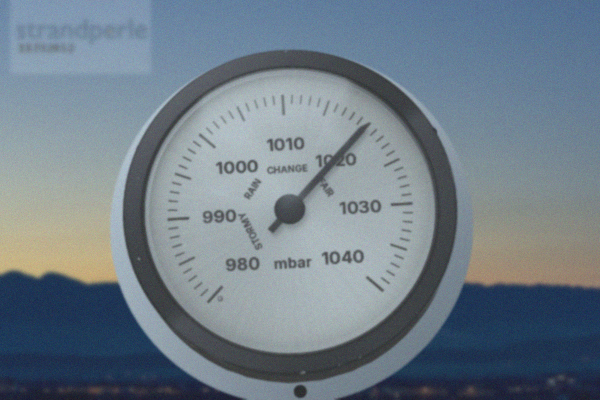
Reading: 1020 mbar
